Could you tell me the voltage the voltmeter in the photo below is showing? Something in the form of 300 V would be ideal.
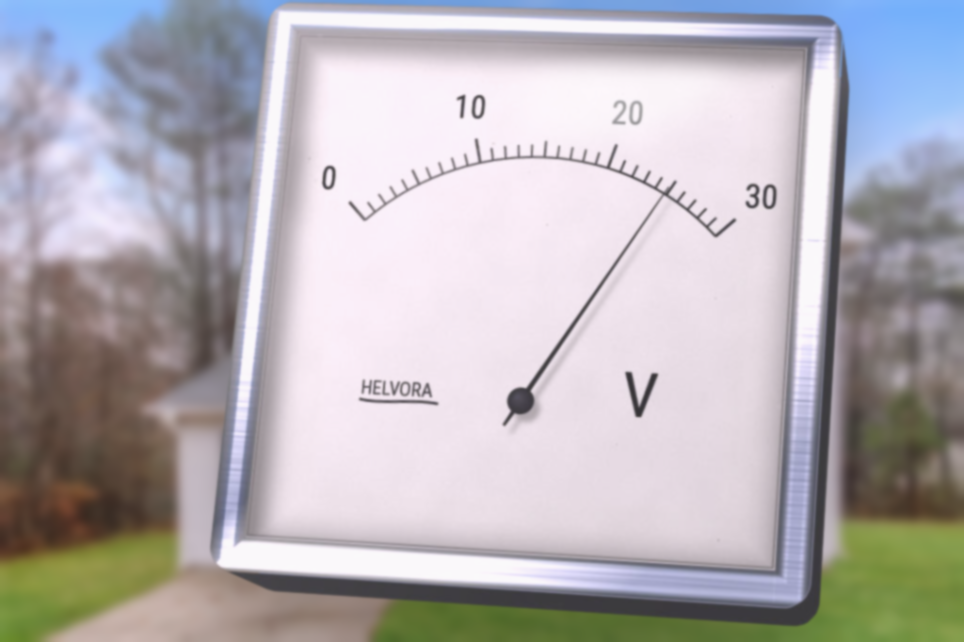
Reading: 25 V
